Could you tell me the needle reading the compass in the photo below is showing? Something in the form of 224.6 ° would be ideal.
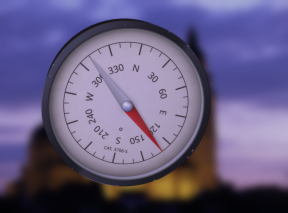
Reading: 130 °
